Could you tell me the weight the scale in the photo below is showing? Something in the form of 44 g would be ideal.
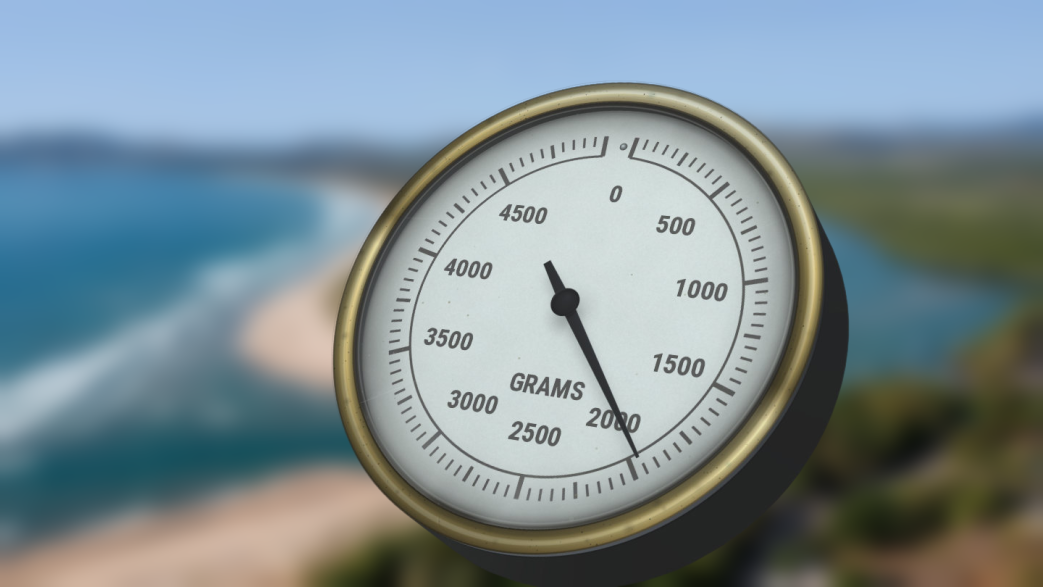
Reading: 1950 g
